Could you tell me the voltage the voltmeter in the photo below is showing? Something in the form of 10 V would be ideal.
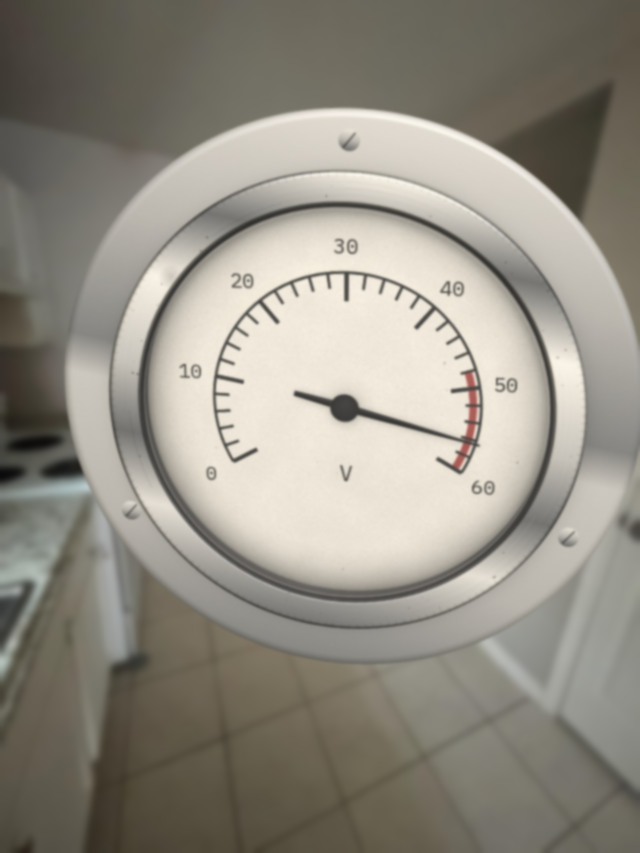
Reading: 56 V
